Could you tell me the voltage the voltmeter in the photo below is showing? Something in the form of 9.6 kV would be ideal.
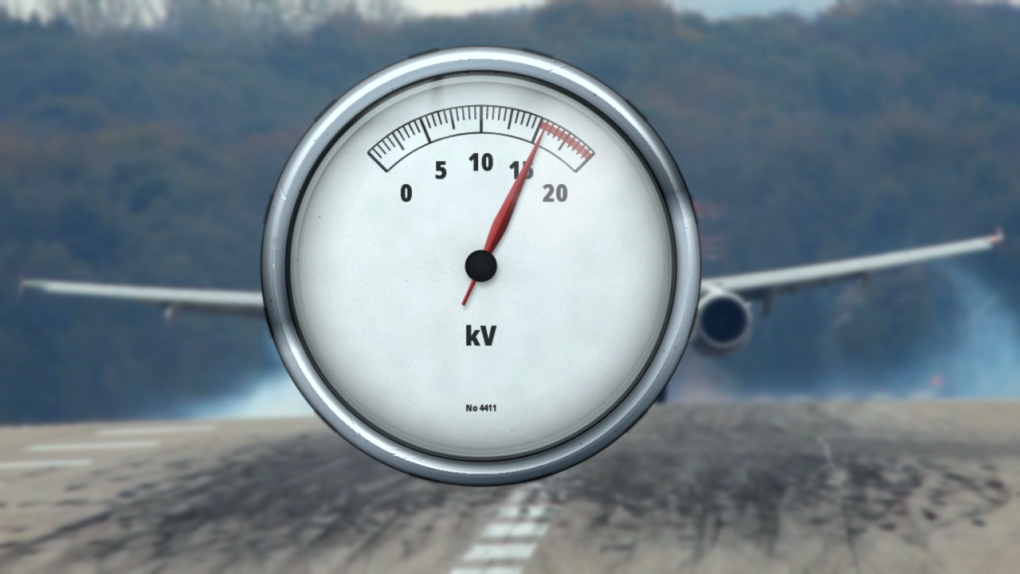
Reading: 15.5 kV
